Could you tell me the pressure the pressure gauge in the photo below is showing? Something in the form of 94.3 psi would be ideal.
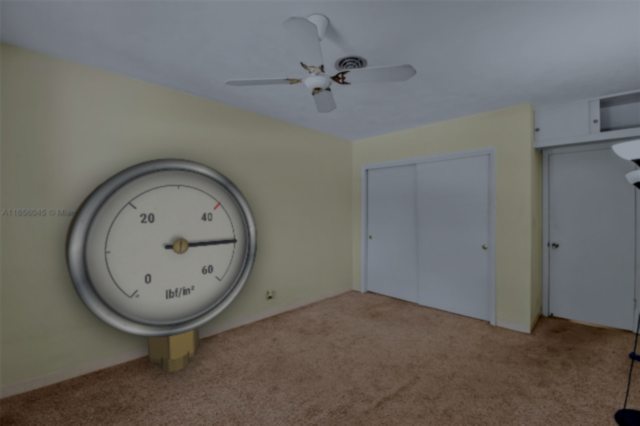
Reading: 50 psi
